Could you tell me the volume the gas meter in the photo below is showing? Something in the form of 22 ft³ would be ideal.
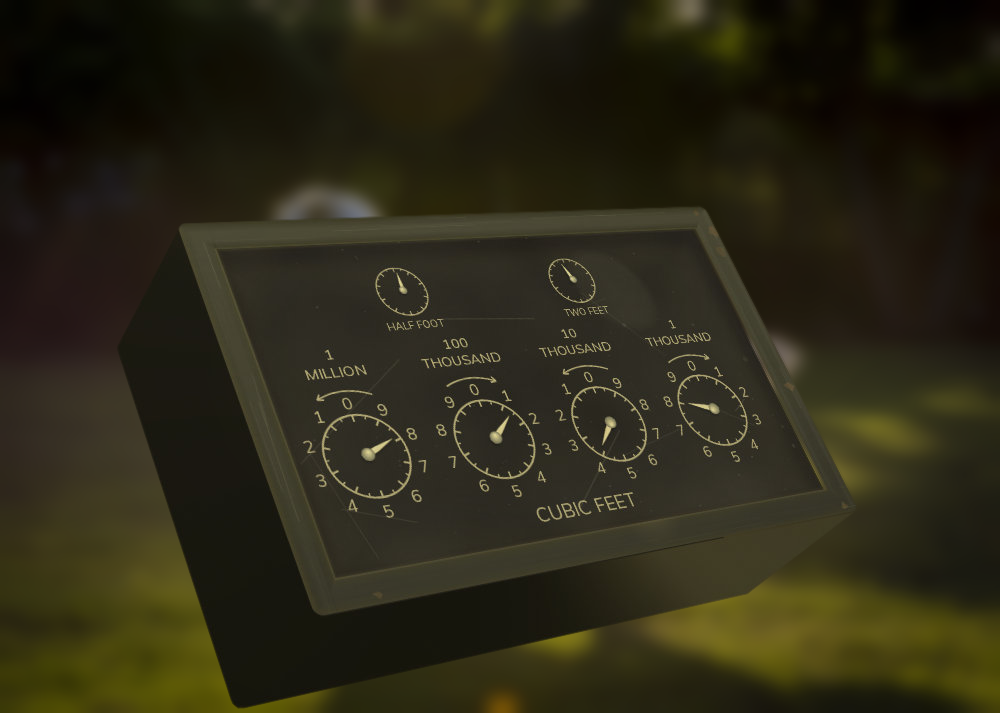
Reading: 813800 ft³
